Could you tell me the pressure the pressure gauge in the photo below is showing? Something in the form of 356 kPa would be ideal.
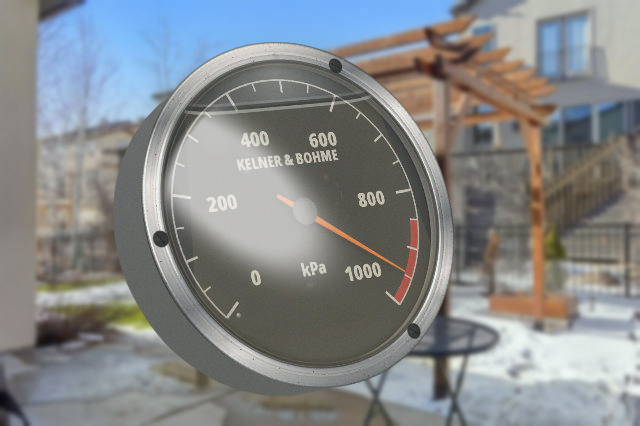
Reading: 950 kPa
